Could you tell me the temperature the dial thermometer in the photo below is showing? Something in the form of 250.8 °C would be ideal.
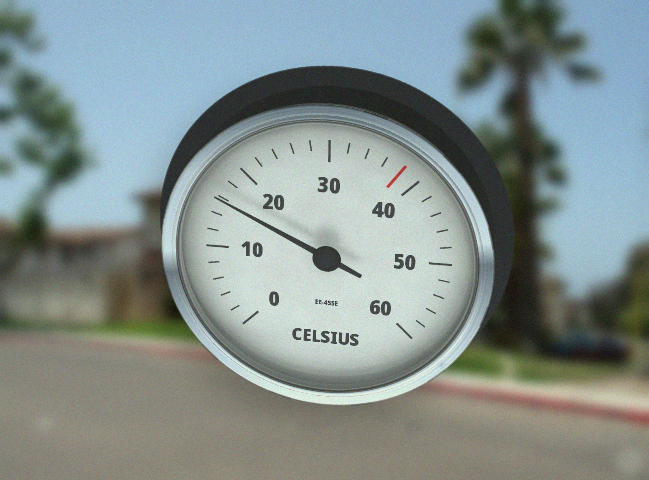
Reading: 16 °C
